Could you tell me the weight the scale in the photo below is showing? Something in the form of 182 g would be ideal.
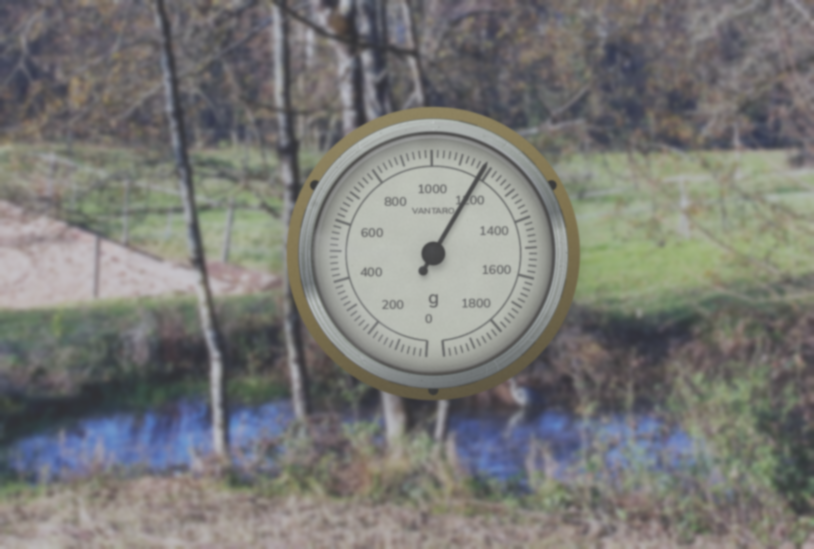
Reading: 1180 g
